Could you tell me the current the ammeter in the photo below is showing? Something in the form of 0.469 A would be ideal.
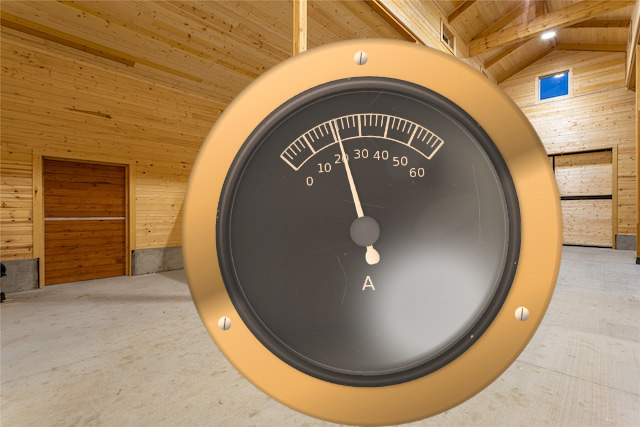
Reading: 22 A
